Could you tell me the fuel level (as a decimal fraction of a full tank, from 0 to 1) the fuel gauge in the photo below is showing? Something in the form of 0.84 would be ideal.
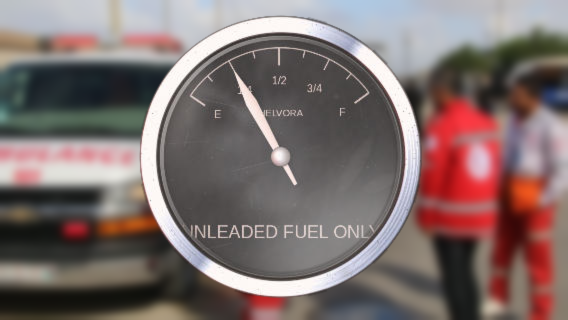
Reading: 0.25
